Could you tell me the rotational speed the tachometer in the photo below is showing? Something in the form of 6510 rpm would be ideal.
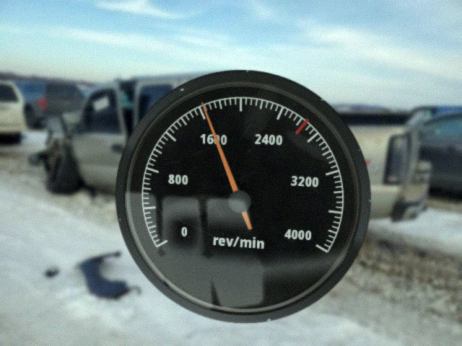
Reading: 1650 rpm
